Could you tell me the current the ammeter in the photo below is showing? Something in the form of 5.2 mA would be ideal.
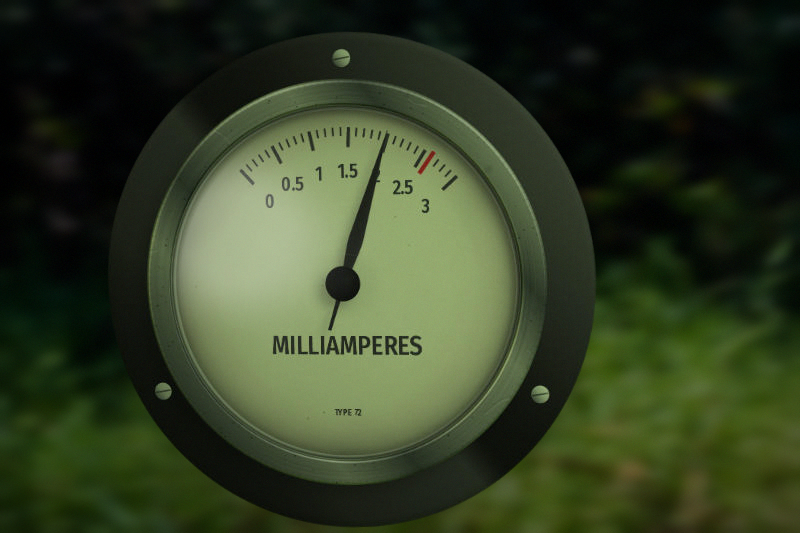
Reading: 2 mA
